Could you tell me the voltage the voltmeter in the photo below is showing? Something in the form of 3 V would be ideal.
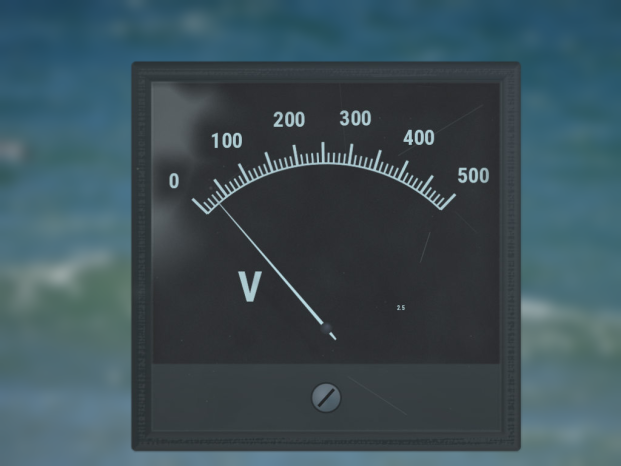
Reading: 30 V
